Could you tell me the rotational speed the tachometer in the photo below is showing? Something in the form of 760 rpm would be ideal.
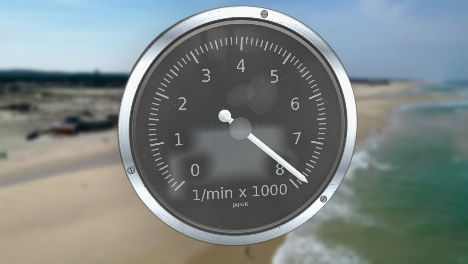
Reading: 7800 rpm
